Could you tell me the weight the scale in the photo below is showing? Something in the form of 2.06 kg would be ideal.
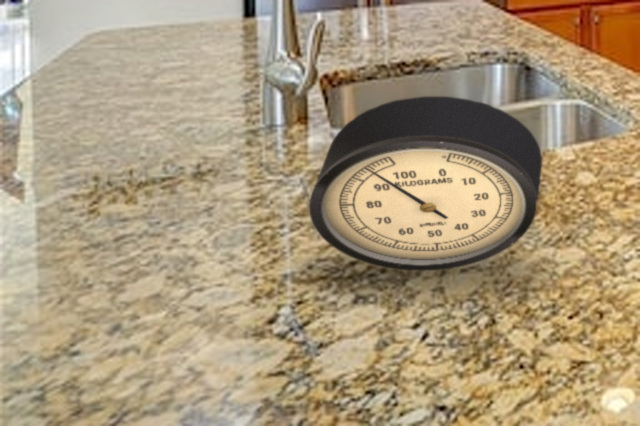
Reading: 95 kg
